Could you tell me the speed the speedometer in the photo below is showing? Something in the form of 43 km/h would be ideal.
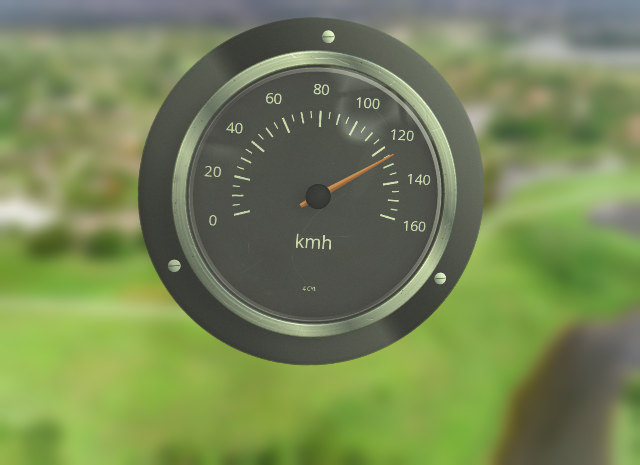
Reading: 125 km/h
